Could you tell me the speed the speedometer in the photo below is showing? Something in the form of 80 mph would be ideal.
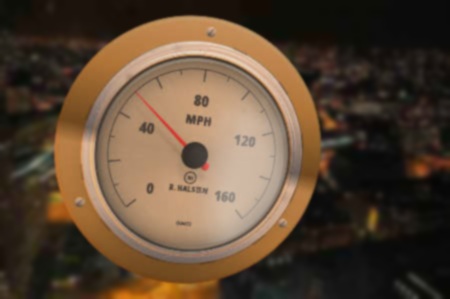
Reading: 50 mph
